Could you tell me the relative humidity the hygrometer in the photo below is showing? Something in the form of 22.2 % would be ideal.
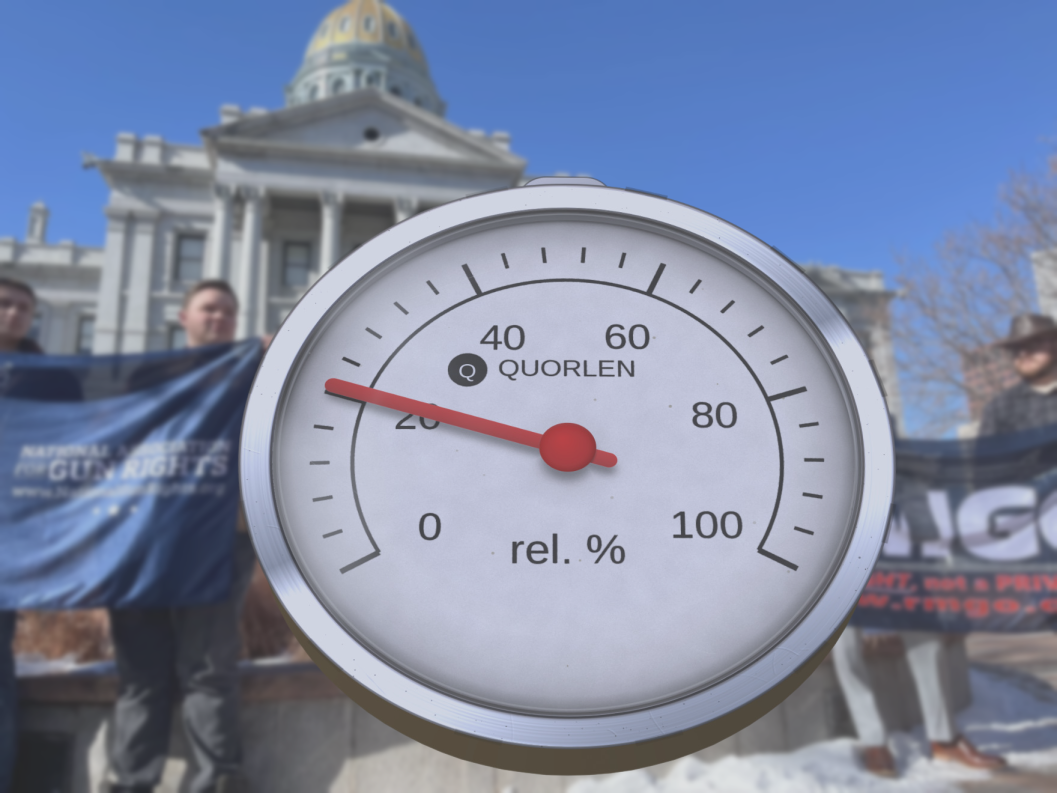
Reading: 20 %
